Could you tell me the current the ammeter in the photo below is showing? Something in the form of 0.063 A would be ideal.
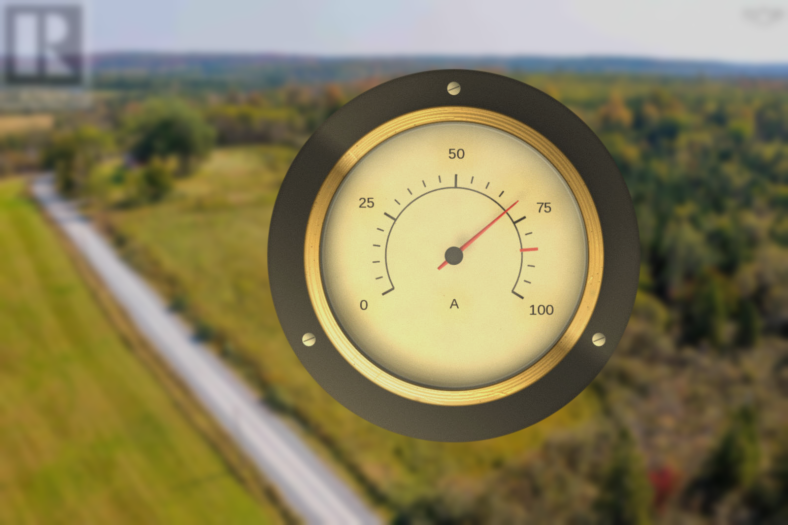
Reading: 70 A
